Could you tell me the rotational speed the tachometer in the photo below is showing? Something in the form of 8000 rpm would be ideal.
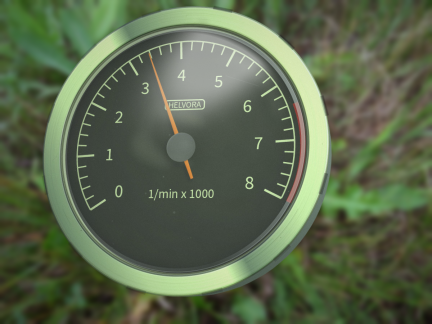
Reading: 3400 rpm
